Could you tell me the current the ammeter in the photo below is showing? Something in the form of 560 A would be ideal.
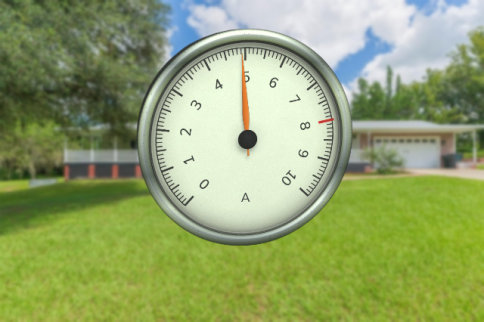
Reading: 4.9 A
